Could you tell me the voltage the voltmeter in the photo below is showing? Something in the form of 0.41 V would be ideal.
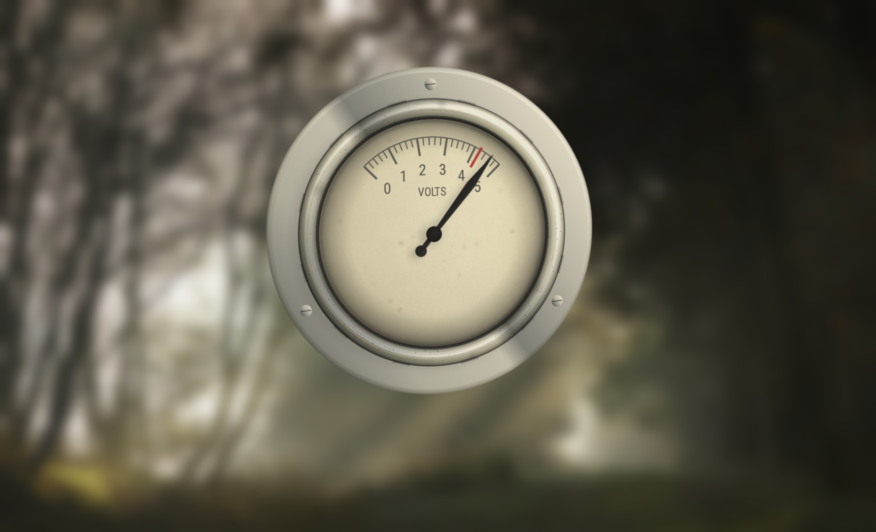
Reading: 4.6 V
